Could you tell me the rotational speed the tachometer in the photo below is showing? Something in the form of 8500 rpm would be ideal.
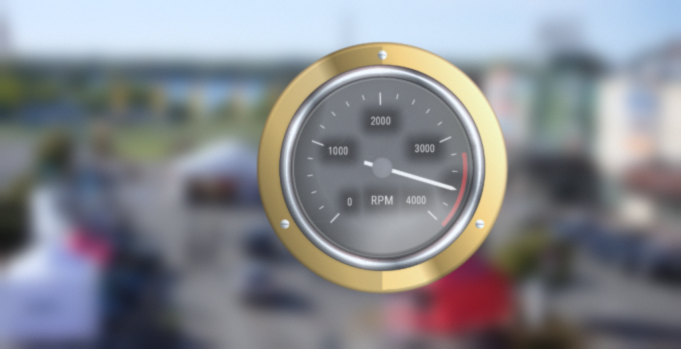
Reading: 3600 rpm
